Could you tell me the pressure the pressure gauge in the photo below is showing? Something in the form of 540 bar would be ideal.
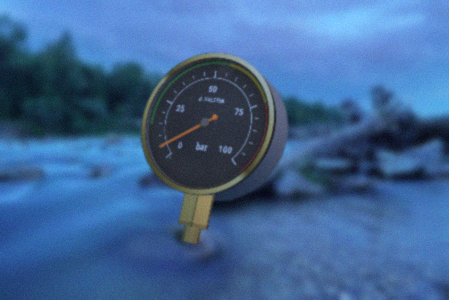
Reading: 5 bar
